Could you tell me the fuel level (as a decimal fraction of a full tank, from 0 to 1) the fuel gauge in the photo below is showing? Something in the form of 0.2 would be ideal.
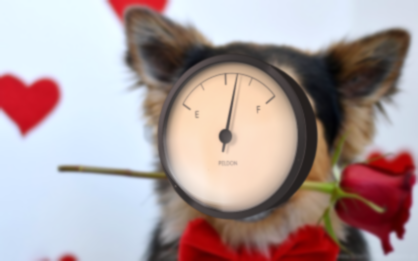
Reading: 0.625
